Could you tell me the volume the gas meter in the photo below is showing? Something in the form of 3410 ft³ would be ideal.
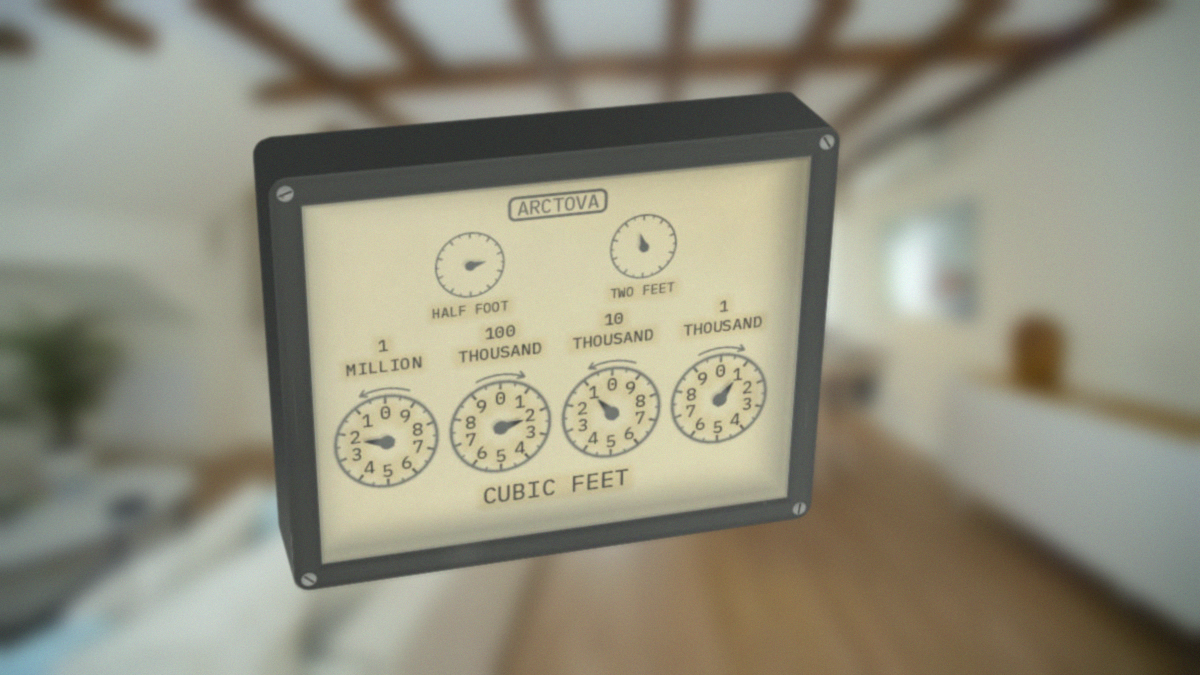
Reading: 221100 ft³
